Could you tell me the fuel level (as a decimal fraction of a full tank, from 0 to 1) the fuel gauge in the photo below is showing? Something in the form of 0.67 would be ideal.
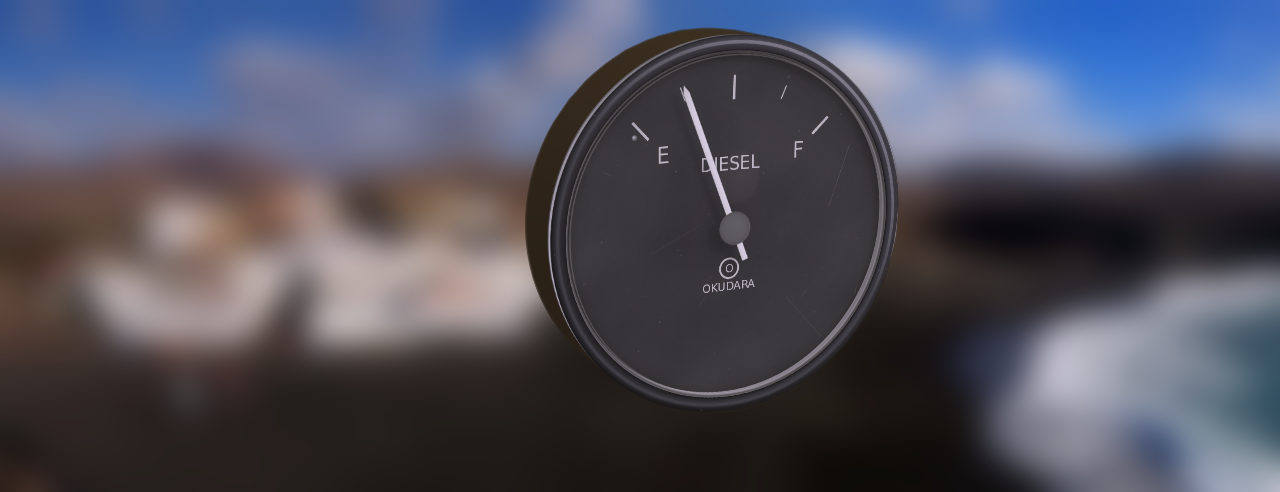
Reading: 0.25
